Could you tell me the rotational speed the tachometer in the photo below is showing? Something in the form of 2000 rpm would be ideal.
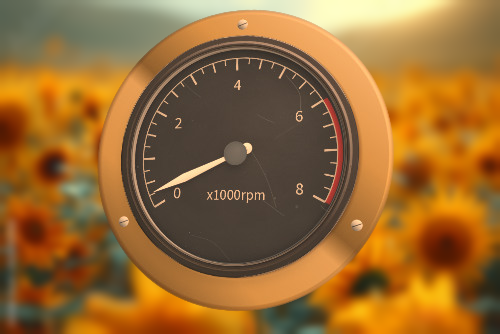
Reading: 250 rpm
